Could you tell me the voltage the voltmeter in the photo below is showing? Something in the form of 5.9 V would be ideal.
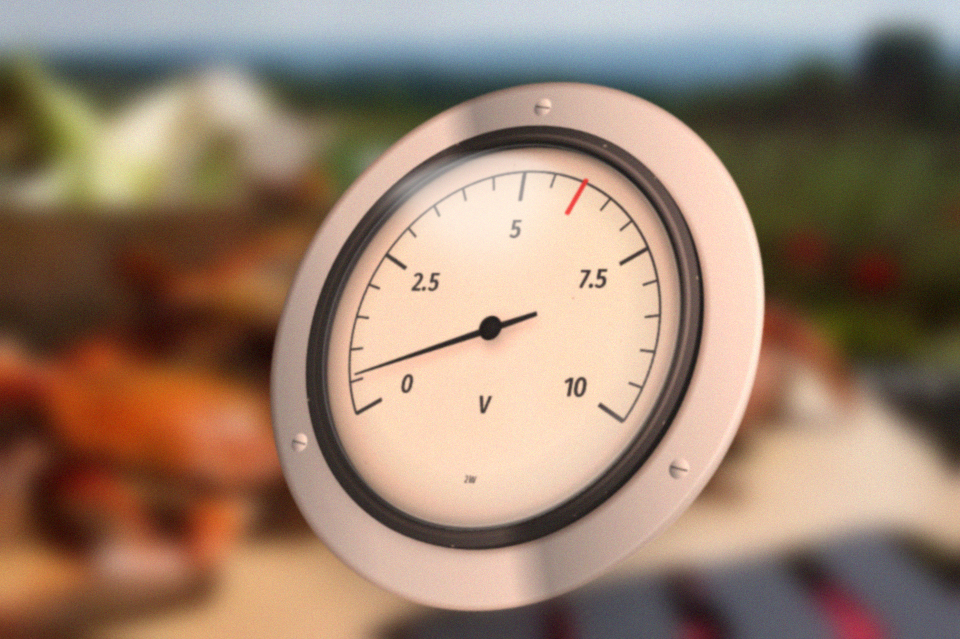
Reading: 0.5 V
